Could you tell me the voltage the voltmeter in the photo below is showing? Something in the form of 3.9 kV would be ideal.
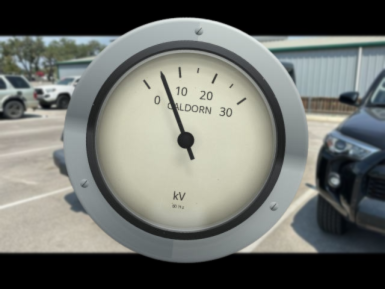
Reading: 5 kV
